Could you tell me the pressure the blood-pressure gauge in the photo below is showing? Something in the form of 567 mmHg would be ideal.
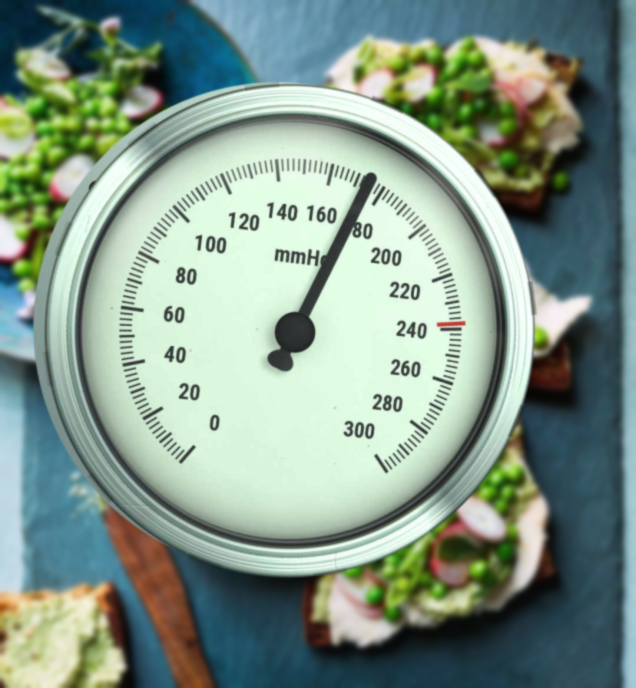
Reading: 174 mmHg
